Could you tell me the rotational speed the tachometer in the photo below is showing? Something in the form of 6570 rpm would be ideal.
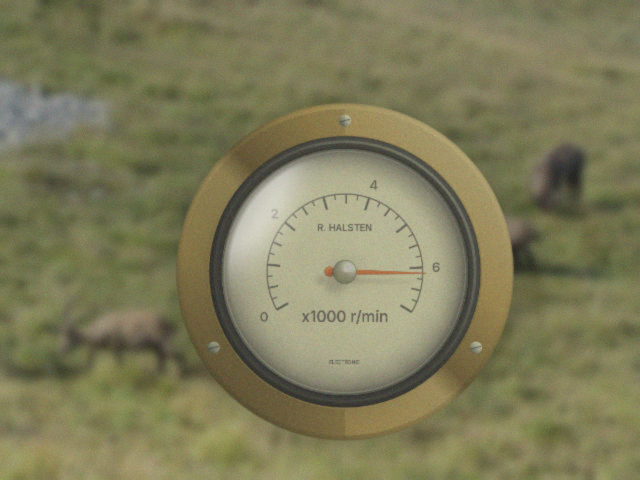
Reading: 6125 rpm
